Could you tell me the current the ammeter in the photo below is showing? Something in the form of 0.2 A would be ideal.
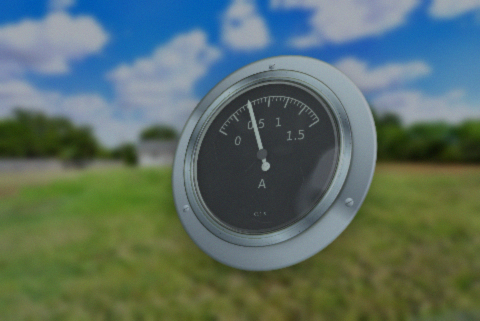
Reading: 0.5 A
